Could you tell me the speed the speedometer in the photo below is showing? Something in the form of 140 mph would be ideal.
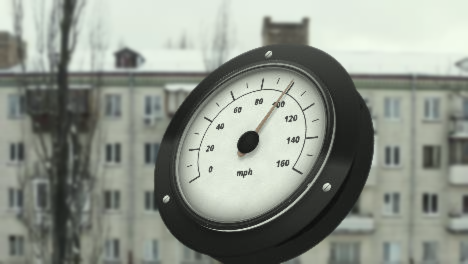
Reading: 100 mph
